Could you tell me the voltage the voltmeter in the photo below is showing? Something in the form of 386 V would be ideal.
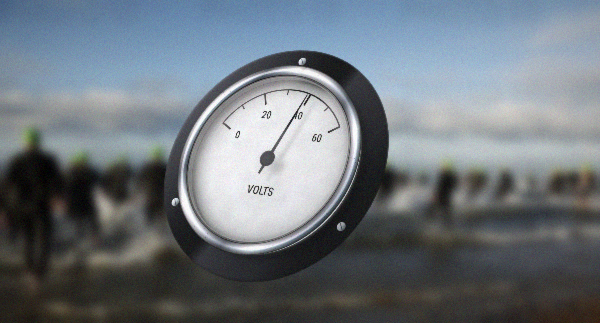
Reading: 40 V
